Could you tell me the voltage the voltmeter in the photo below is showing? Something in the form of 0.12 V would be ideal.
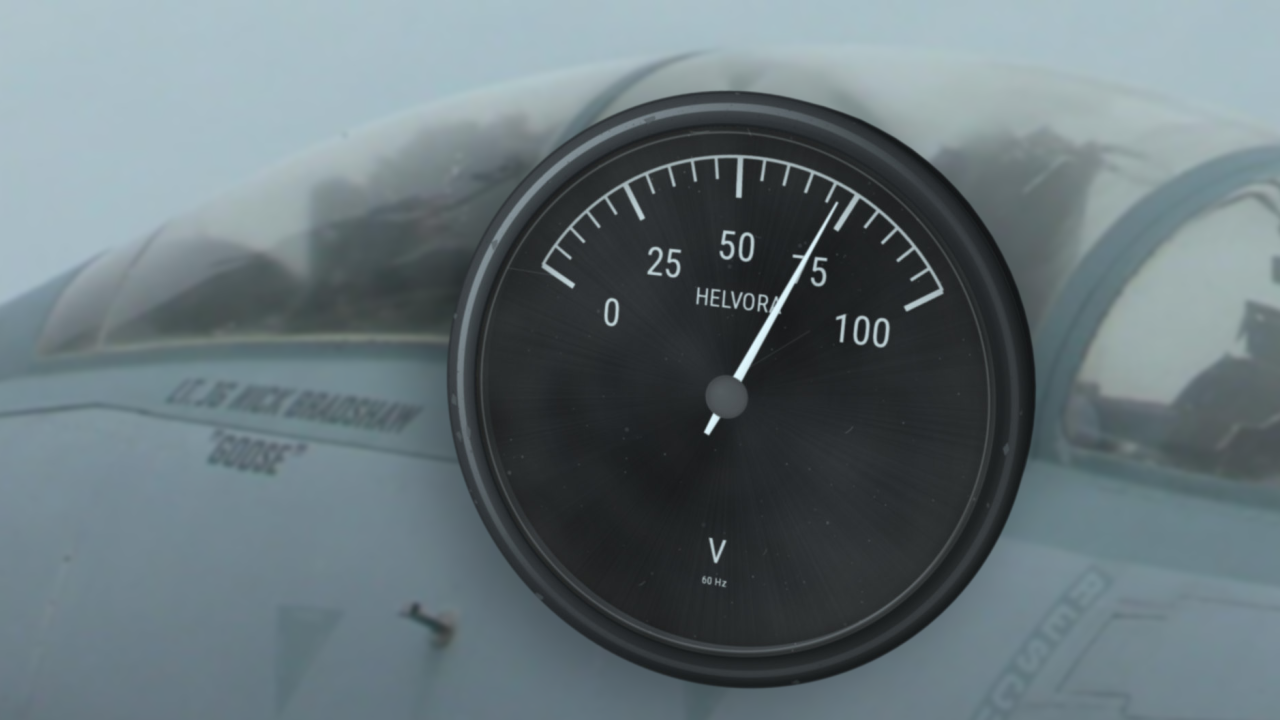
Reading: 72.5 V
